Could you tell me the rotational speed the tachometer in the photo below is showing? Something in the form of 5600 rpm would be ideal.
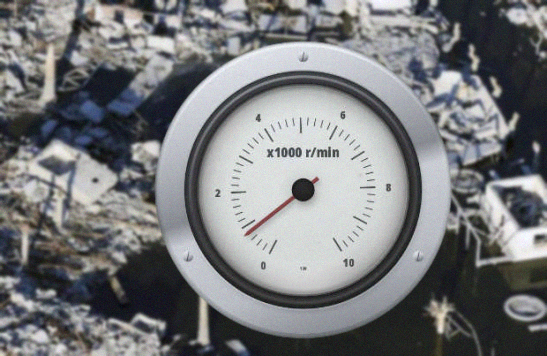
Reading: 800 rpm
